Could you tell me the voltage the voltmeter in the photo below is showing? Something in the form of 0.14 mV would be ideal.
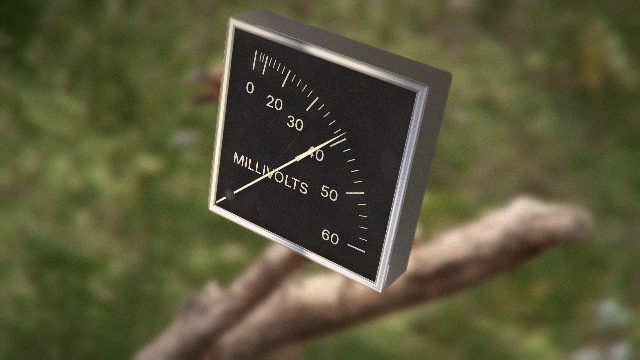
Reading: 39 mV
